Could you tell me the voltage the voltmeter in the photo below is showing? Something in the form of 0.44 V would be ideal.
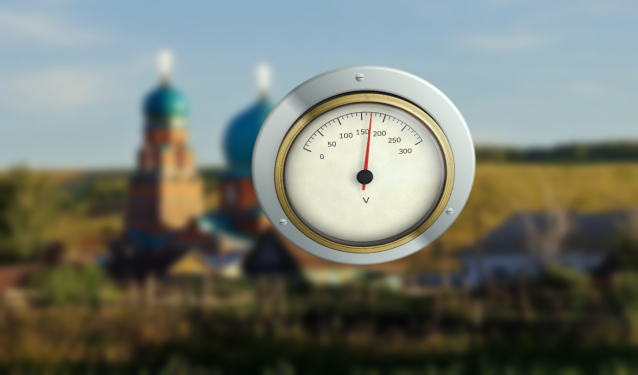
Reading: 170 V
